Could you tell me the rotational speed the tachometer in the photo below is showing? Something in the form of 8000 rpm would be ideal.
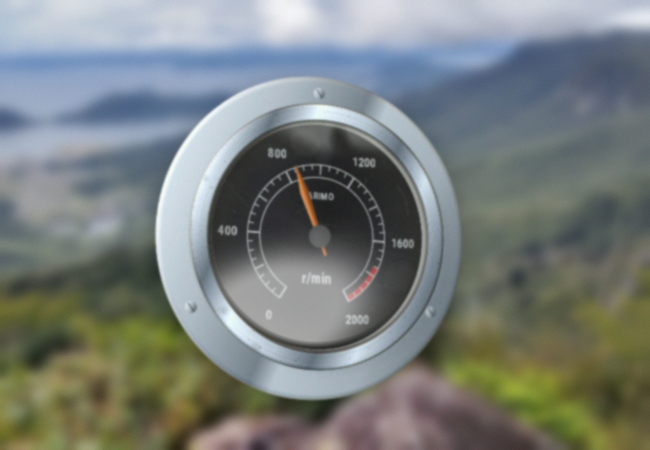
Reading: 850 rpm
